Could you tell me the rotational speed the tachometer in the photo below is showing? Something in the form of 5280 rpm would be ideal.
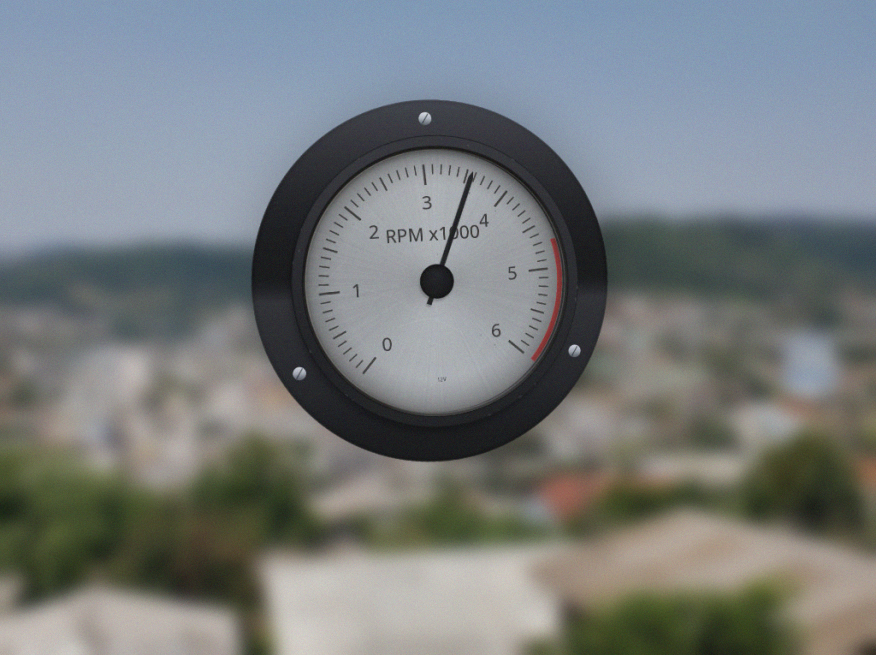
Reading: 3550 rpm
